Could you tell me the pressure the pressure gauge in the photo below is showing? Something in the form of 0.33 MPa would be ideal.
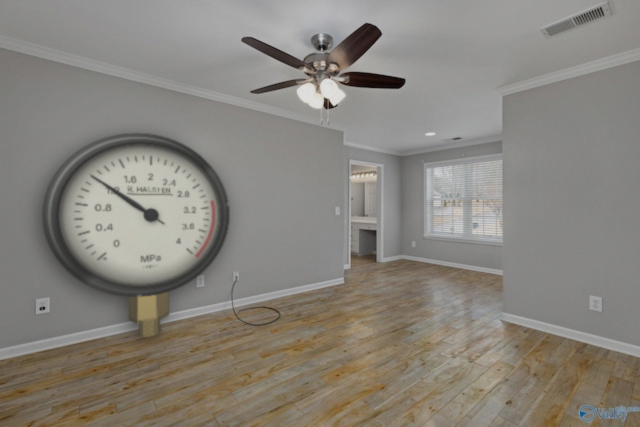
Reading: 1.2 MPa
